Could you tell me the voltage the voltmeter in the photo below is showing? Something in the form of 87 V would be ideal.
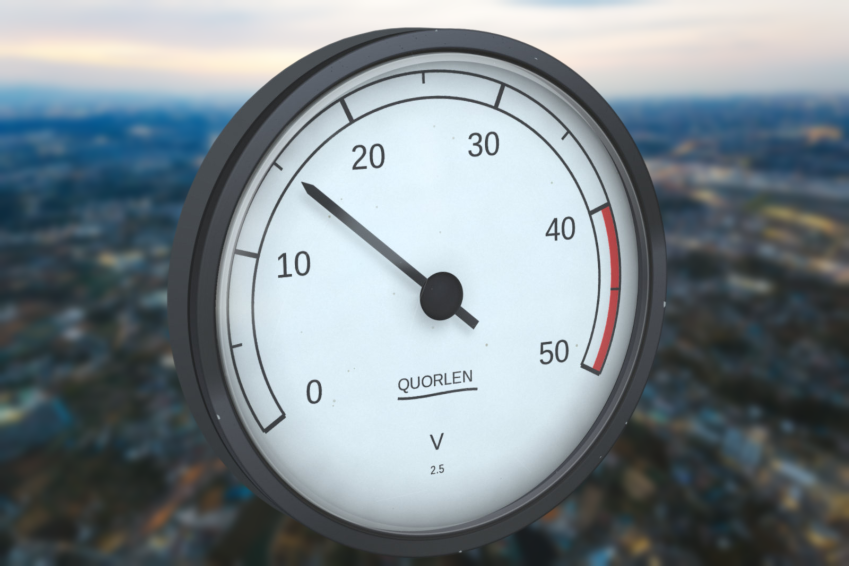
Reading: 15 V
